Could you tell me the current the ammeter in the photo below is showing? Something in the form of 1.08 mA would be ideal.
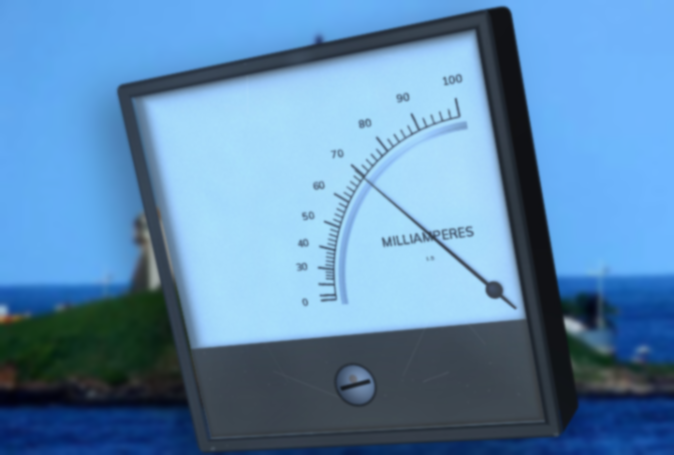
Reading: 70 mA
